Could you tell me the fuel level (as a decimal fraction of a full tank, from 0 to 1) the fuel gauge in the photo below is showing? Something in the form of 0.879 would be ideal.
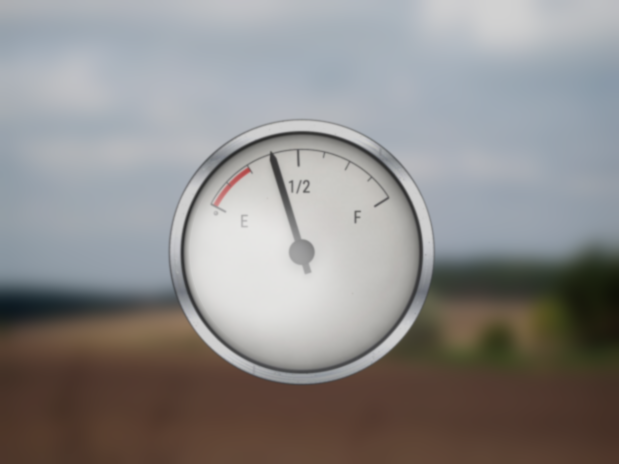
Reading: 0.375
